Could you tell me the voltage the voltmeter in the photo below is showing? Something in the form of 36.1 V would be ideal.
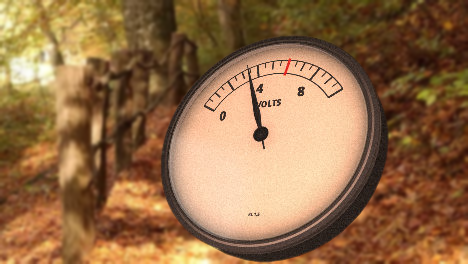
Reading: 3.5 V
